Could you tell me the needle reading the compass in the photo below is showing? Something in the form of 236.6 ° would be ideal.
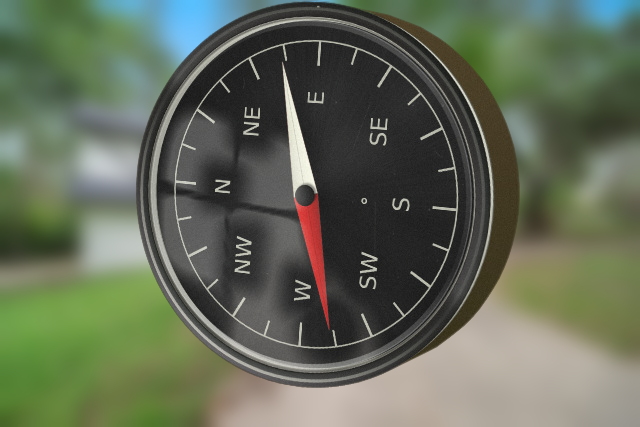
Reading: 255 °
